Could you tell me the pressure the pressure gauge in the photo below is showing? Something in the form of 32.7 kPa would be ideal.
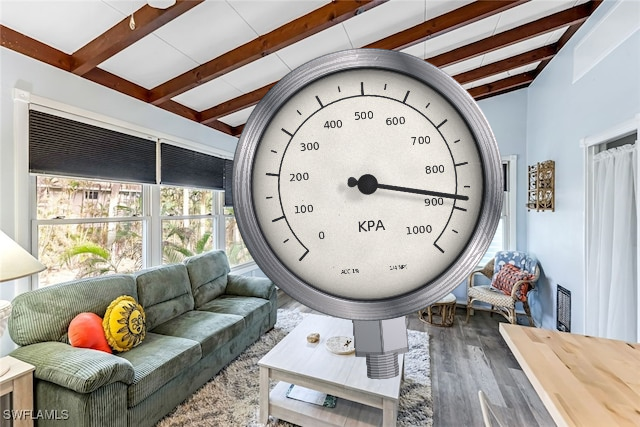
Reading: 875 kPa
